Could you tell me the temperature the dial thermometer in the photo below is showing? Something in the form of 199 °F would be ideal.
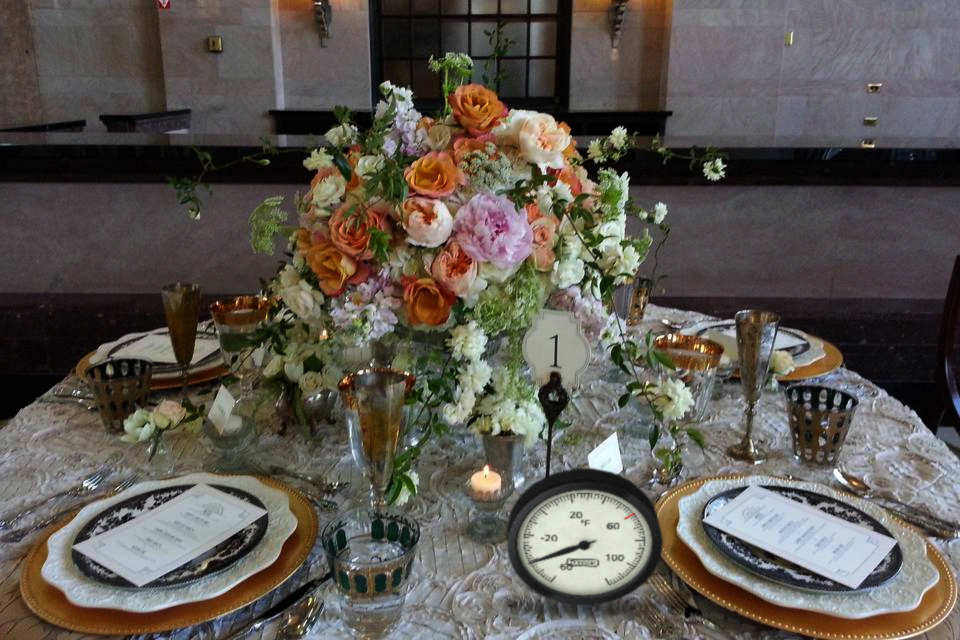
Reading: -40 °F
